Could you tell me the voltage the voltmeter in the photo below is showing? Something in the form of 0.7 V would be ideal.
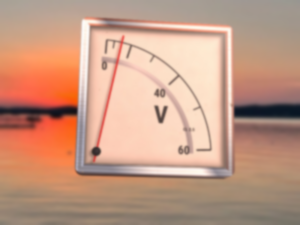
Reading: 15 V
